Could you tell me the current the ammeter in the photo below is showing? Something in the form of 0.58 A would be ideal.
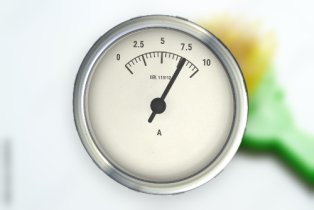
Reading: 8 A
